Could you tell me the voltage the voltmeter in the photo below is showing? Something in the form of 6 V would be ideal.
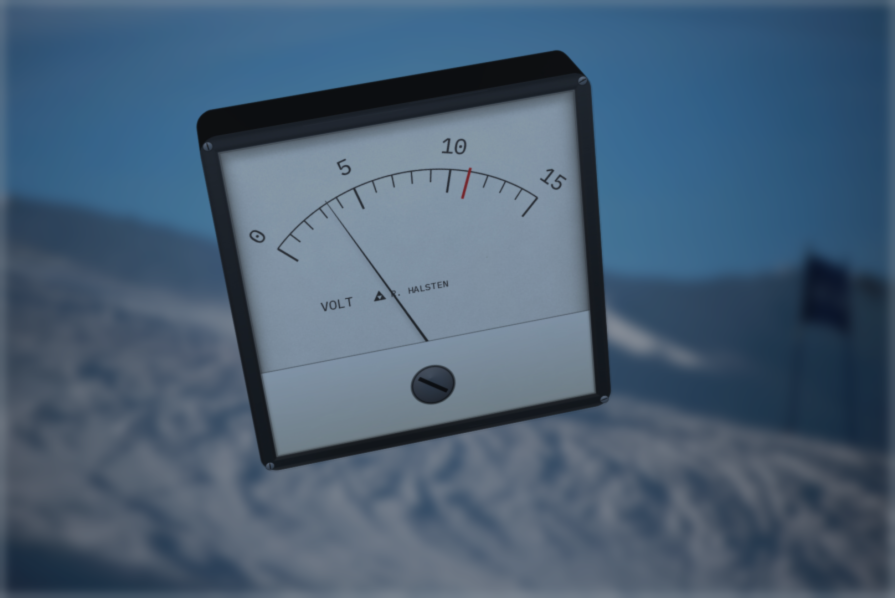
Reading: 3.5 V
